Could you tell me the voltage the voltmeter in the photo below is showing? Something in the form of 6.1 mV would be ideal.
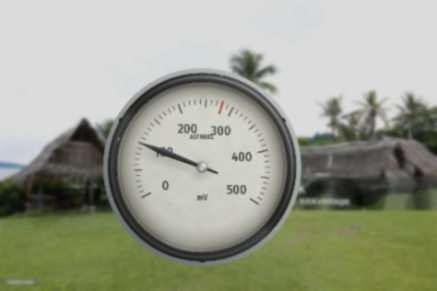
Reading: 100 mV
